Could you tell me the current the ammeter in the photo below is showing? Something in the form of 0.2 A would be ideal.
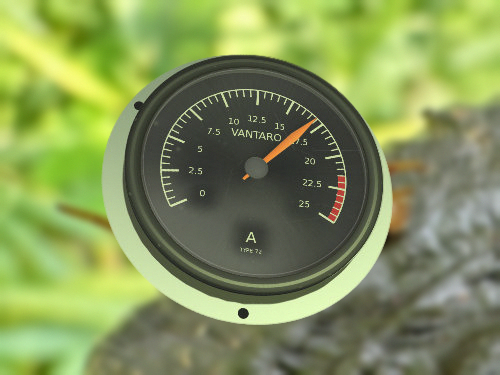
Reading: 17 A
